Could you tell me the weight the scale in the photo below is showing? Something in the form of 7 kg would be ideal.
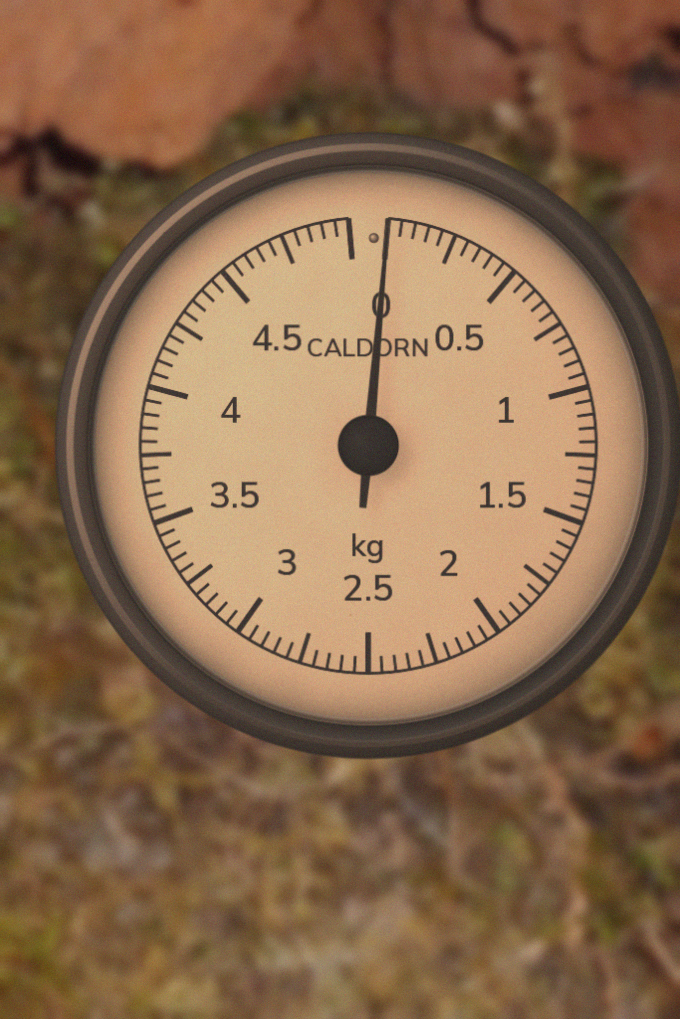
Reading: 0 kg
